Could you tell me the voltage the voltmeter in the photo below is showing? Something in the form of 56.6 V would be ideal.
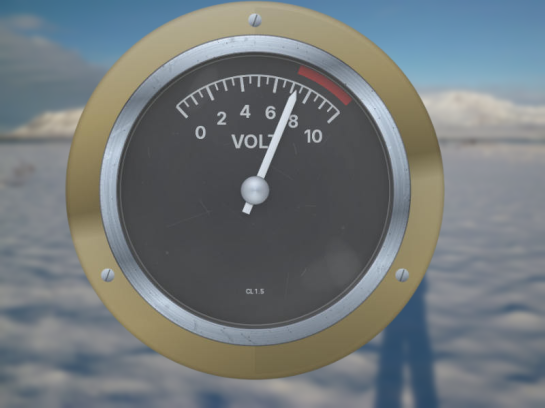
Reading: 7.25 V
